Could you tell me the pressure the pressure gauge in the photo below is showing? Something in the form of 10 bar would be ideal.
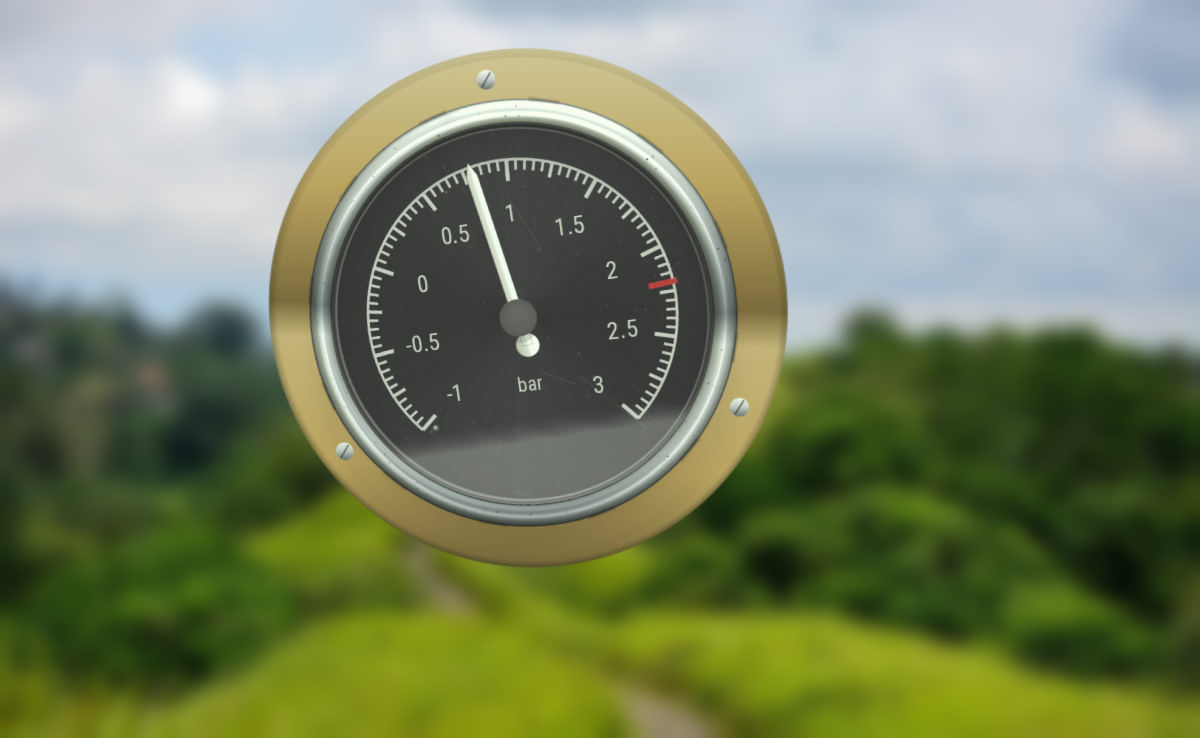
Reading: 0.8 bar
